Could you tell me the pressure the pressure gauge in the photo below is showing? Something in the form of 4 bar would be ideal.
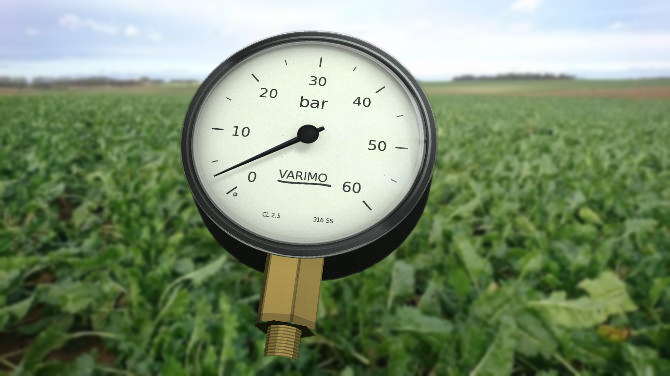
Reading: 2.5 bar
